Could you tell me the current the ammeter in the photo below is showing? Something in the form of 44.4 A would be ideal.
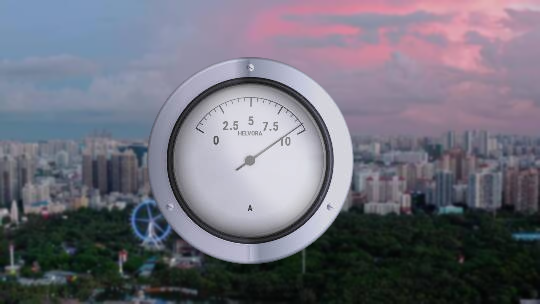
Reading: 9.5 A
